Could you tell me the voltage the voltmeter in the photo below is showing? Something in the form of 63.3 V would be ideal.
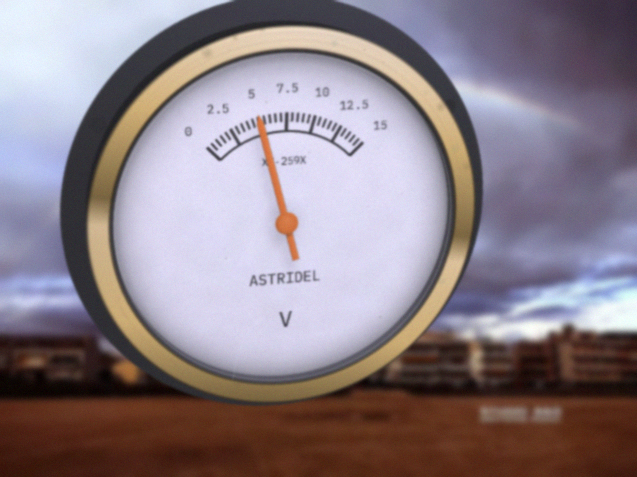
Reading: 5 V
